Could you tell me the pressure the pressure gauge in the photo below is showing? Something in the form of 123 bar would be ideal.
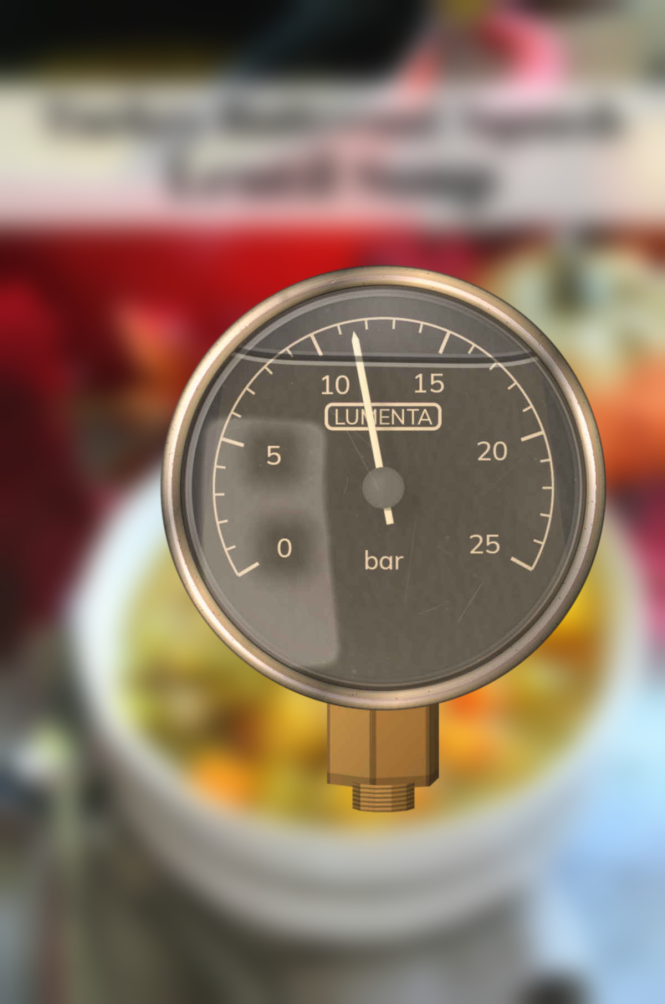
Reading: 11.5 bar
